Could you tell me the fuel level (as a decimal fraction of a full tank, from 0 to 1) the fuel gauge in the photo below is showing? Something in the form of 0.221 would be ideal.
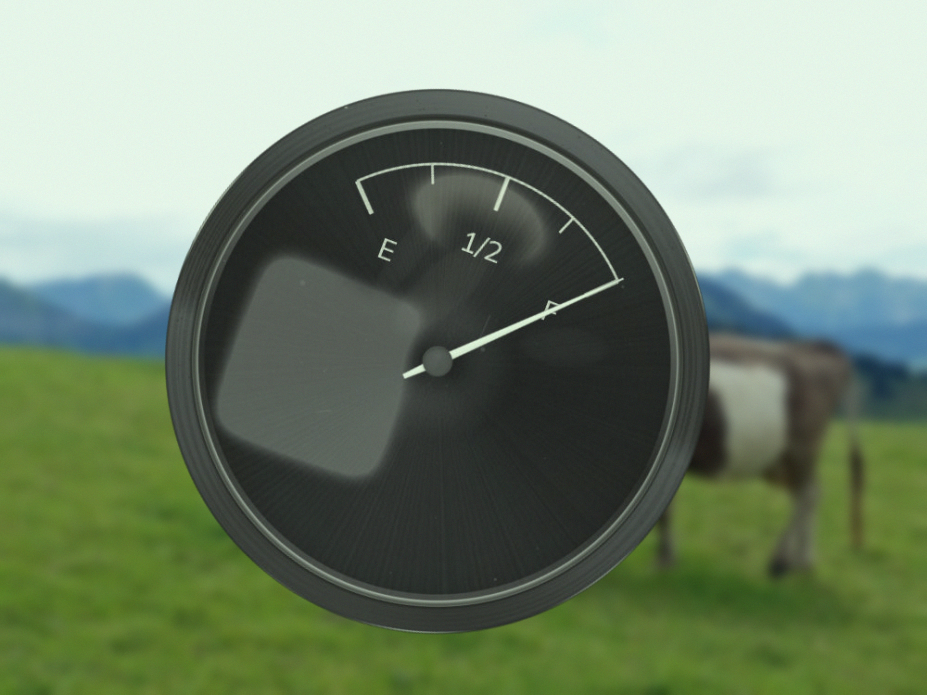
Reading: 1
